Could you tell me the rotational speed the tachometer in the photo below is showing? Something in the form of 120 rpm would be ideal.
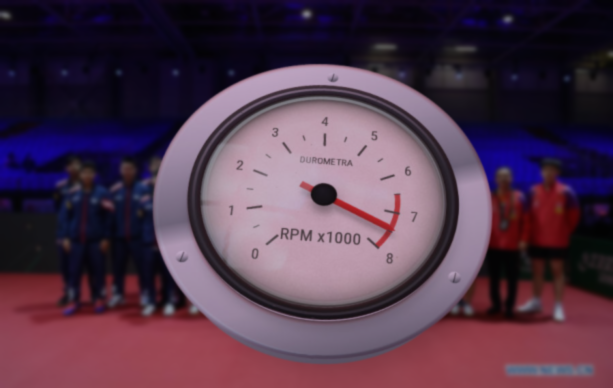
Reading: 7500 rpm
